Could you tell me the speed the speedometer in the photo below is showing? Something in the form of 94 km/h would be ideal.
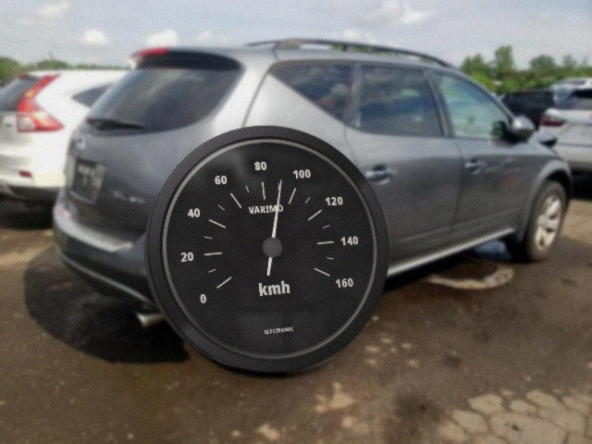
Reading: 90 km/h
